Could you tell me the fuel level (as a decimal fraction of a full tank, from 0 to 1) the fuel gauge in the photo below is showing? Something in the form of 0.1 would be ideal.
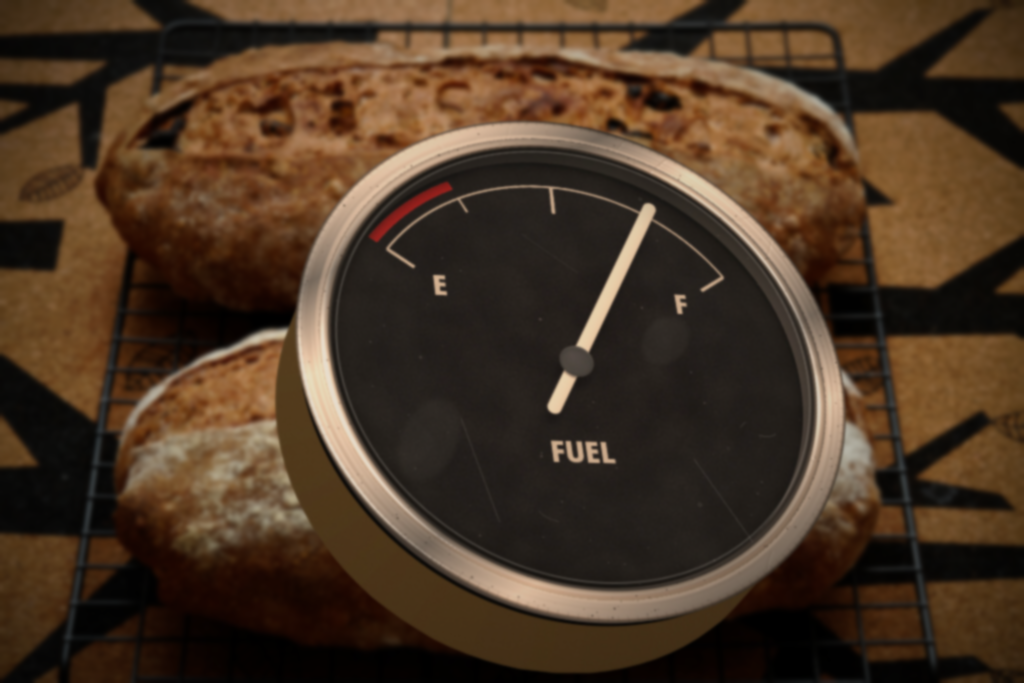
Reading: 0.75
